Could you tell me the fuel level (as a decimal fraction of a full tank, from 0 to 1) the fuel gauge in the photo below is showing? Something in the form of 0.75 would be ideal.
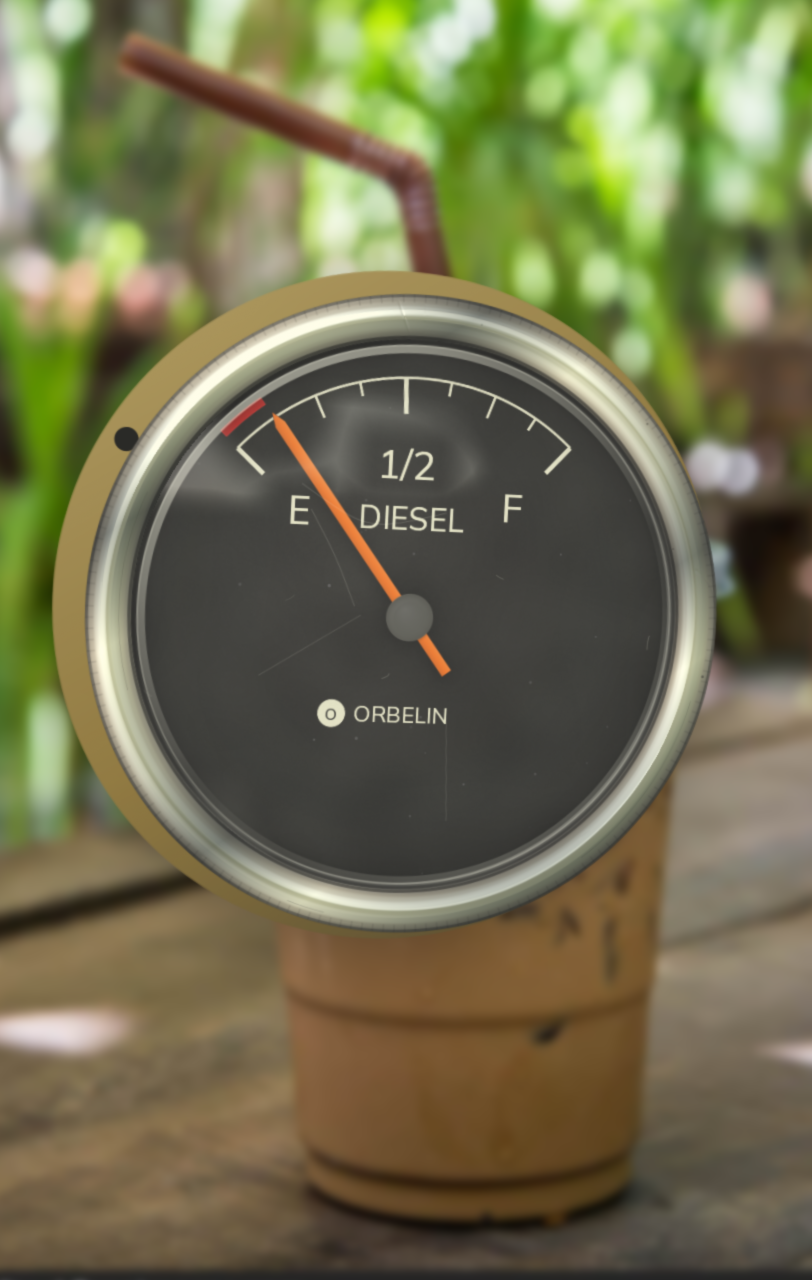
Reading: 0.125
